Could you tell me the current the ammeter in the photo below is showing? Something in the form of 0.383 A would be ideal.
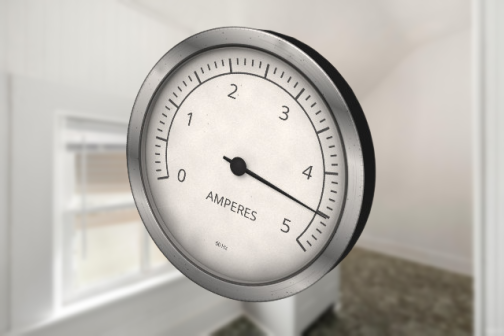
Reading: 4.5 A
